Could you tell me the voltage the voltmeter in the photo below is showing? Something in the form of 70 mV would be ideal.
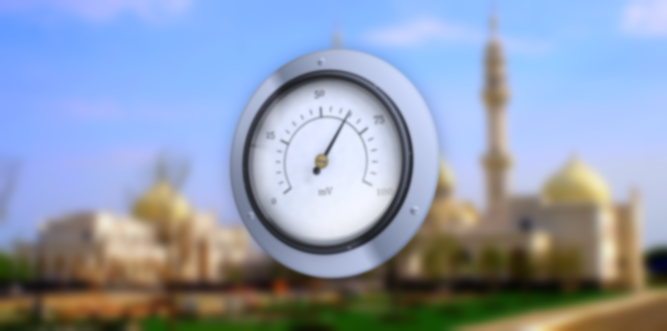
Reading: 65 mV
